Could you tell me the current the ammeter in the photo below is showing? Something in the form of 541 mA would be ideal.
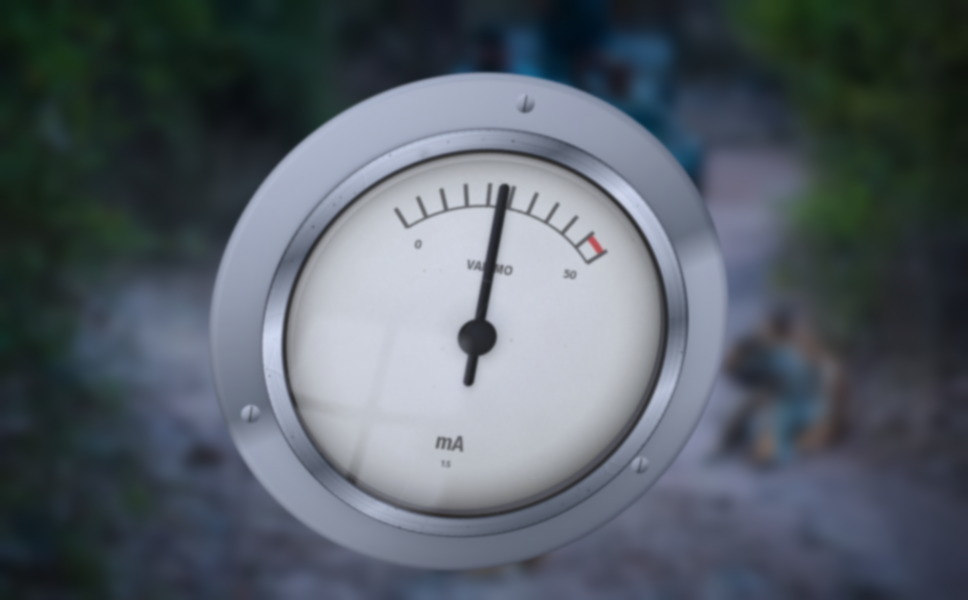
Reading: 22.5 mA
